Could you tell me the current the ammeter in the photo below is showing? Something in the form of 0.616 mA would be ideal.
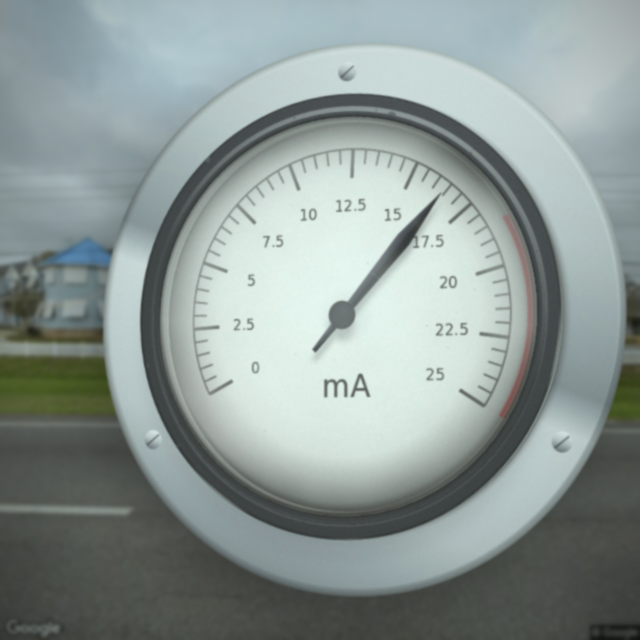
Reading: 16.5 mA
